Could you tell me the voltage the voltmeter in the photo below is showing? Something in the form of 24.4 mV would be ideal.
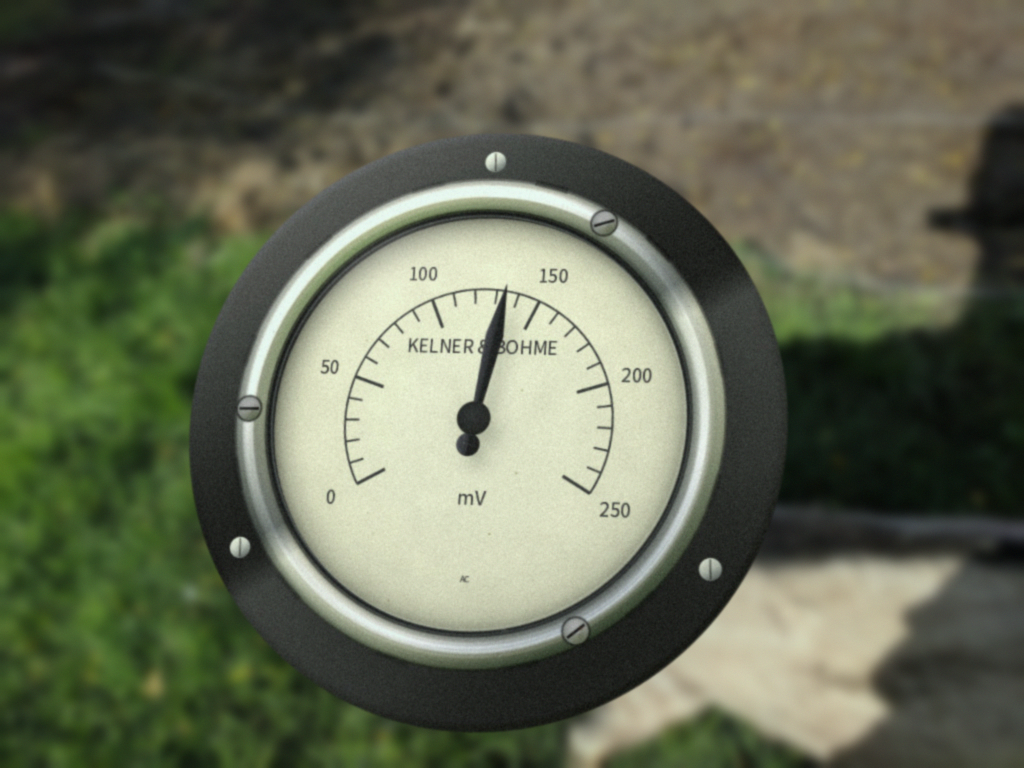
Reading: 135 mV
